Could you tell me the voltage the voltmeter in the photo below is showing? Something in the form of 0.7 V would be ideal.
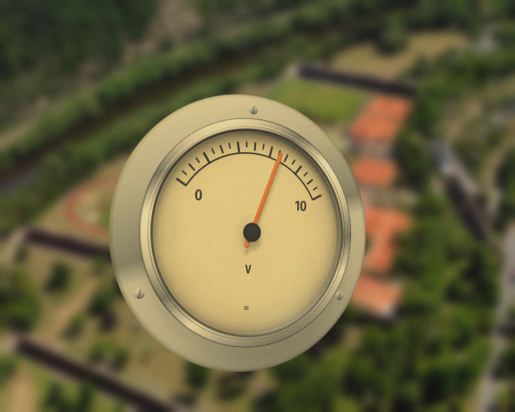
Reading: 6.5 V
